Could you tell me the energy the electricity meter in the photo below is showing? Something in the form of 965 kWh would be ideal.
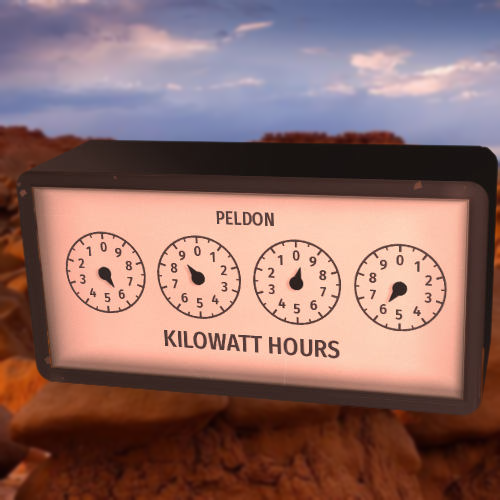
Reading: 5896 kWh
